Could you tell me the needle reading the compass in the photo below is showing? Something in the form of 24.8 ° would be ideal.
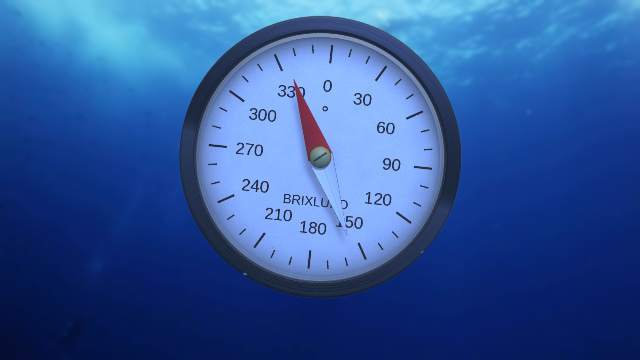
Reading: 335 °
